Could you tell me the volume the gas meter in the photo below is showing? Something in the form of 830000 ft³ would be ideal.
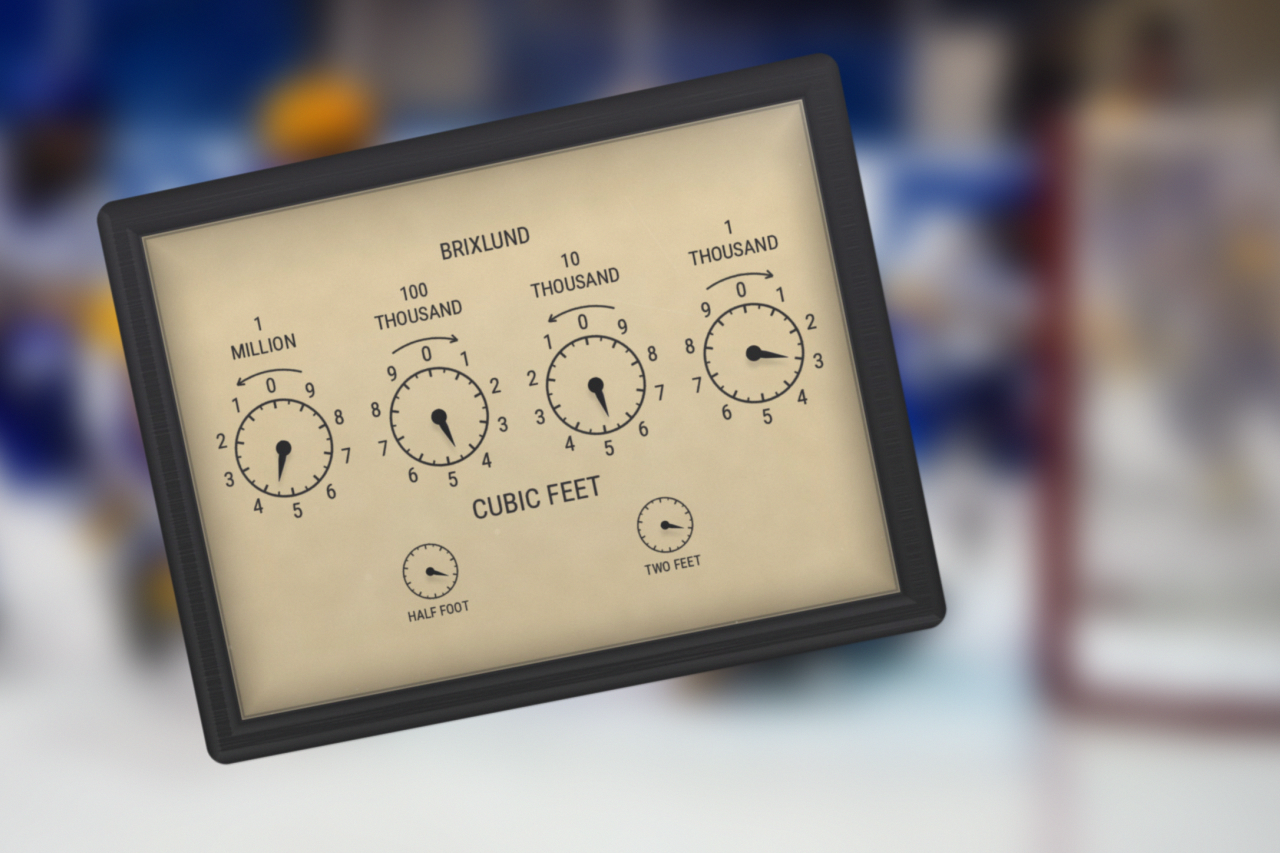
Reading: 445300 ft³
